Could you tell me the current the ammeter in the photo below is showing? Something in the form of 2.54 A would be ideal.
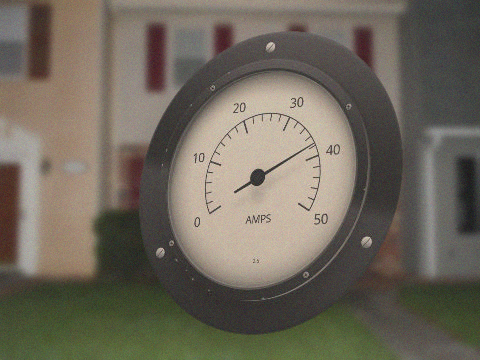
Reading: 38 A
